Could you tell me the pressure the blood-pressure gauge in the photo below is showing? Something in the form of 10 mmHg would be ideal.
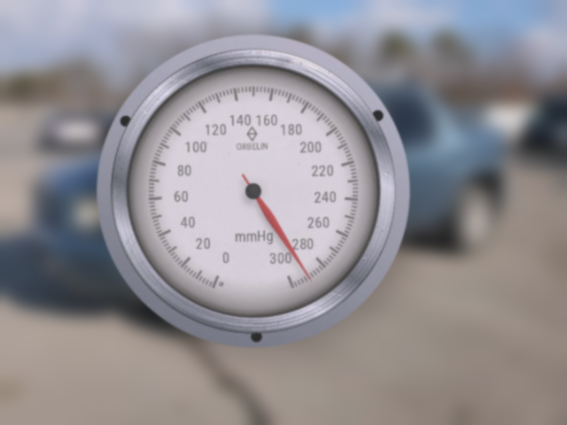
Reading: 290 mmHg
